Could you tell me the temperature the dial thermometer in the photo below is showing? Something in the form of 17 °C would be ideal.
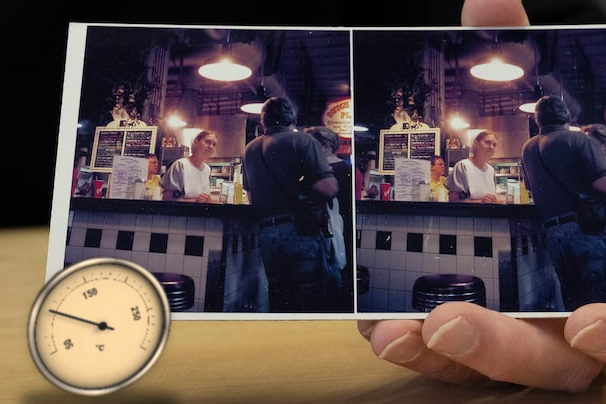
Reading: 100 °C
